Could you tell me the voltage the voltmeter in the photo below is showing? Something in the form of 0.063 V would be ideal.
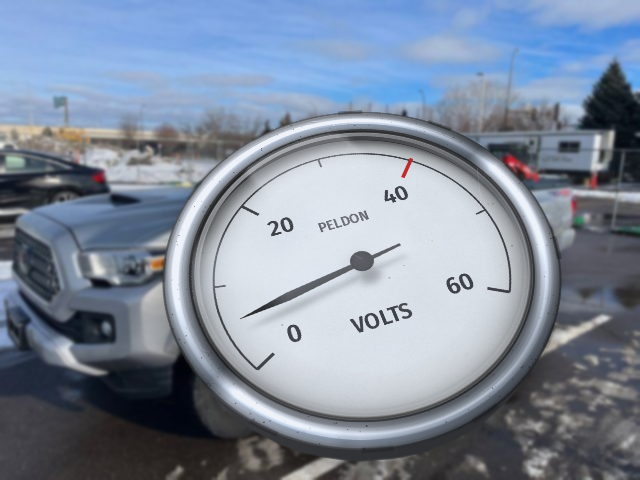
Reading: 5 V
